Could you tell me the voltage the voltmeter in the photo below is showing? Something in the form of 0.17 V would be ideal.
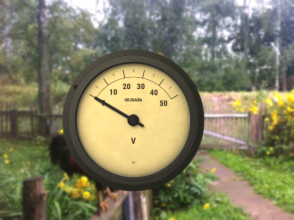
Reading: 0 V
